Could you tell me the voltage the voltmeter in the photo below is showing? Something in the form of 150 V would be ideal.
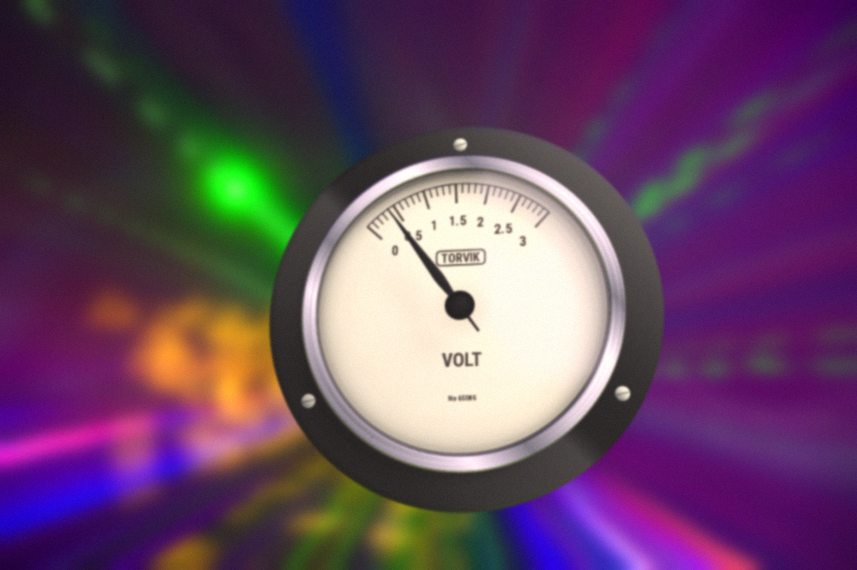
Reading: 0.4 V
